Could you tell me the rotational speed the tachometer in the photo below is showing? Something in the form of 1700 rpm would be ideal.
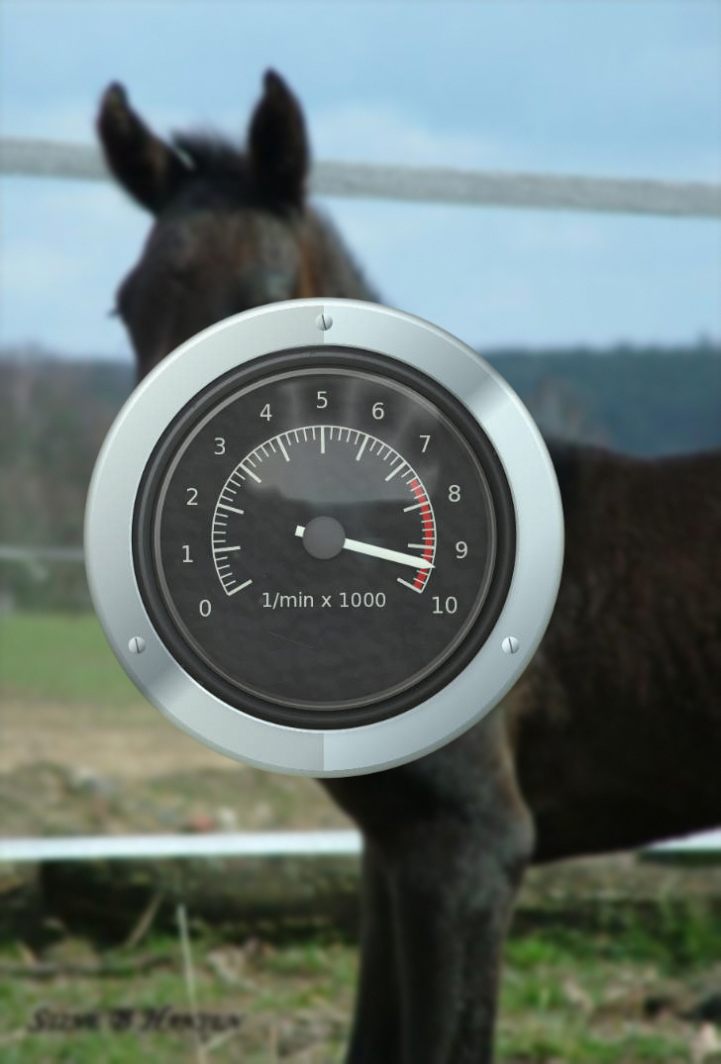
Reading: 9400 rpm
